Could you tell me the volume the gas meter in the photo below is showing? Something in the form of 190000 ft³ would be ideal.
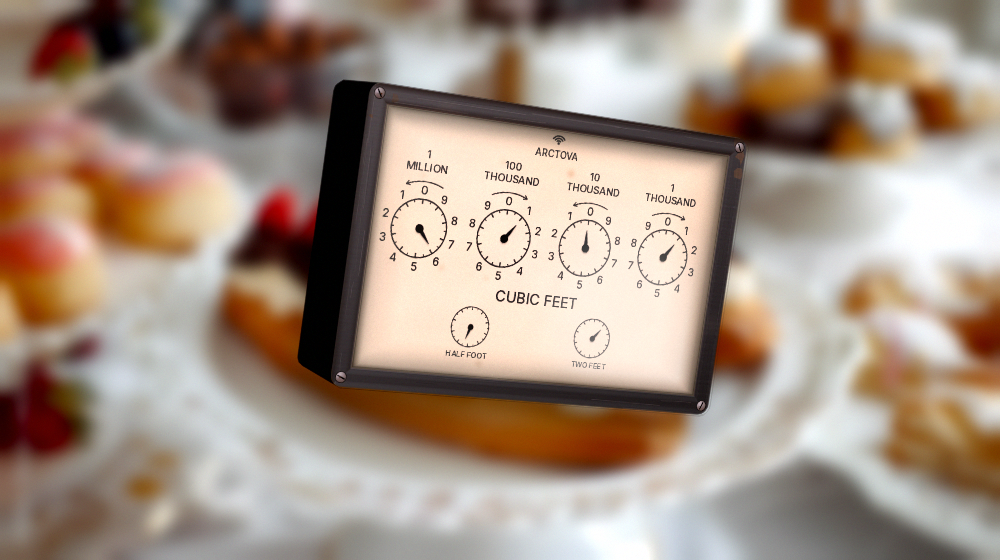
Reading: 610100 ft³
